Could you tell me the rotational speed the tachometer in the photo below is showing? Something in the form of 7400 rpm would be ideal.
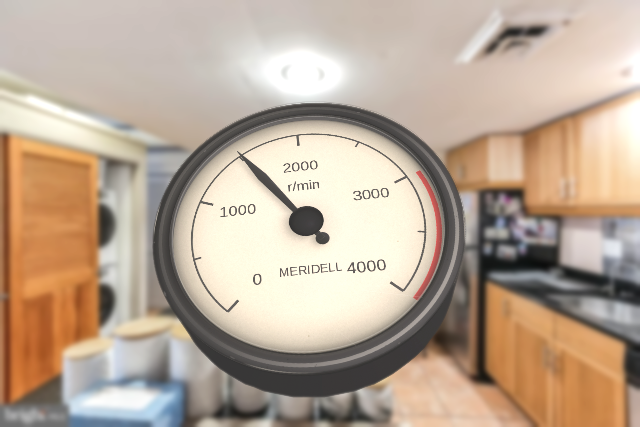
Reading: 1500 rpm
